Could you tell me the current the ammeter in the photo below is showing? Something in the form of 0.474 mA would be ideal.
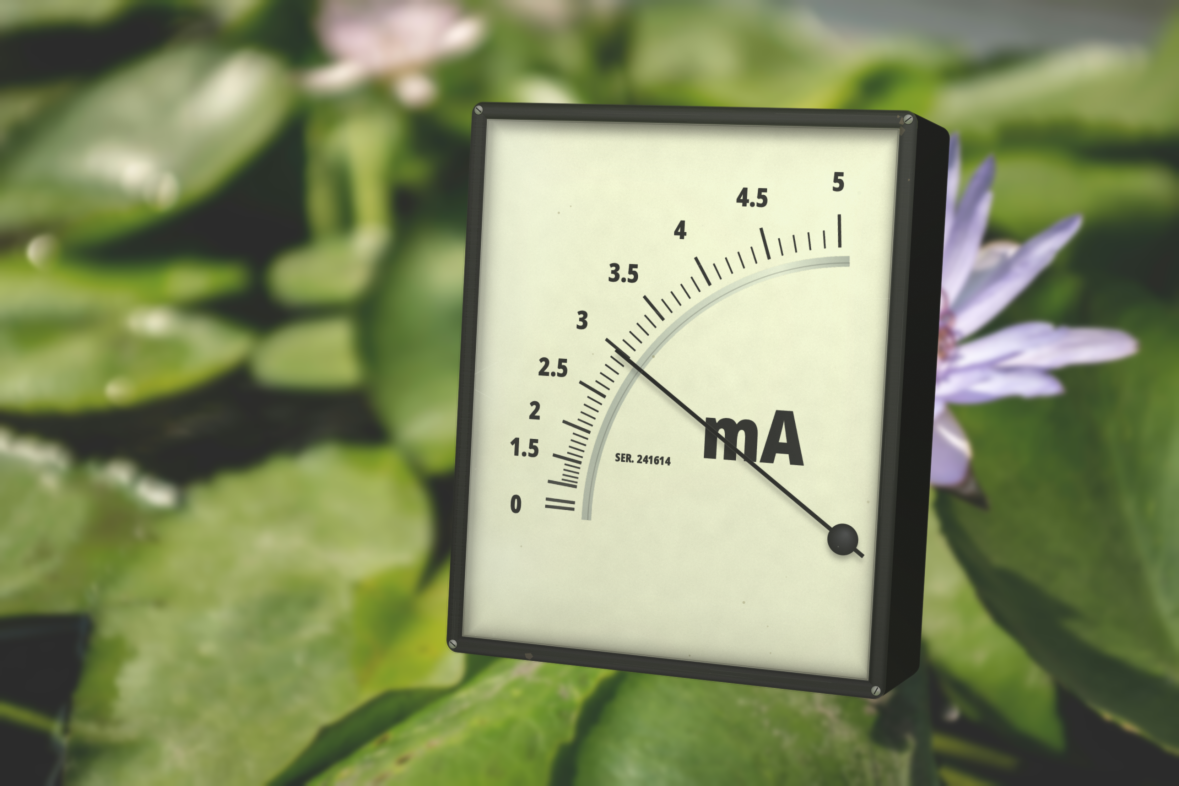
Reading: 3 mA
